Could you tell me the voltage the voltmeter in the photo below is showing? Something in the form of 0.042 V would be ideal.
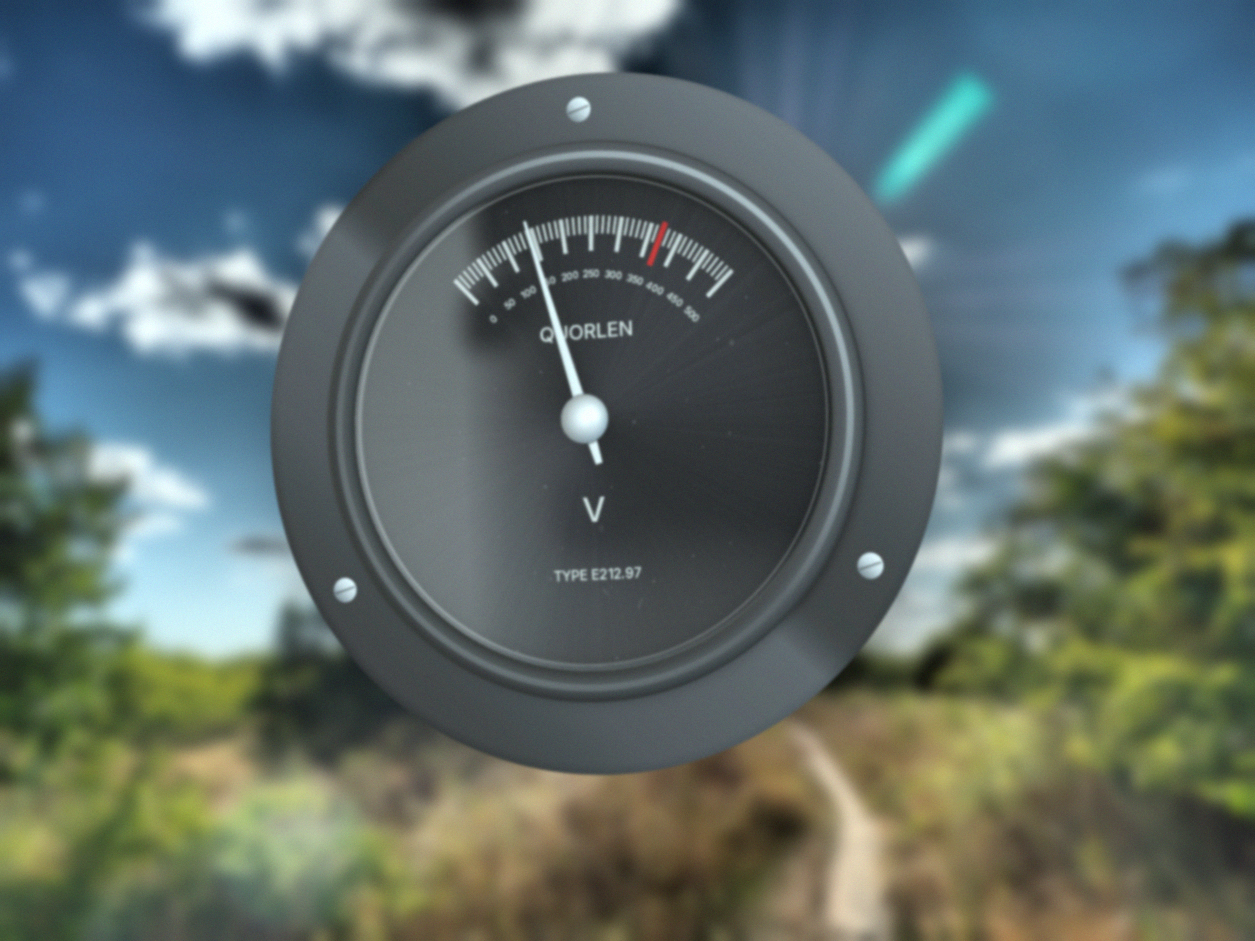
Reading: 150 V
